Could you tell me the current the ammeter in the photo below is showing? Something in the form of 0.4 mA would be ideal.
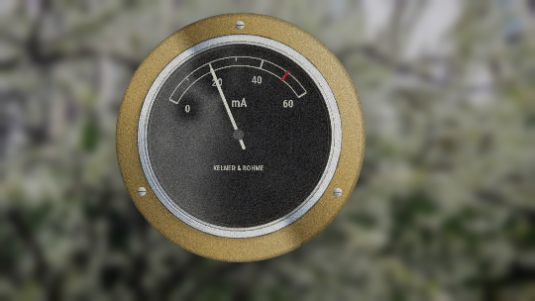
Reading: 20 mA
